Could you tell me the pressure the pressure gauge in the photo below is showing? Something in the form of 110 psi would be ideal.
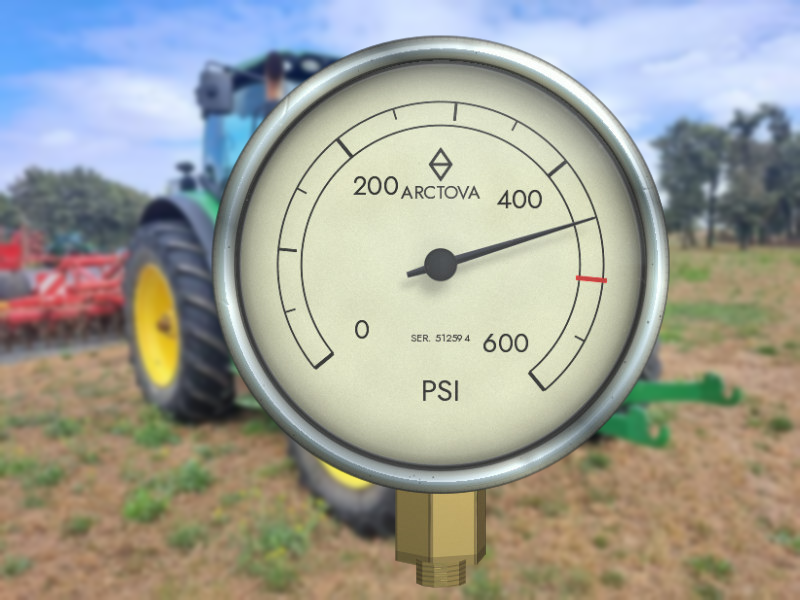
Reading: 450 psi
